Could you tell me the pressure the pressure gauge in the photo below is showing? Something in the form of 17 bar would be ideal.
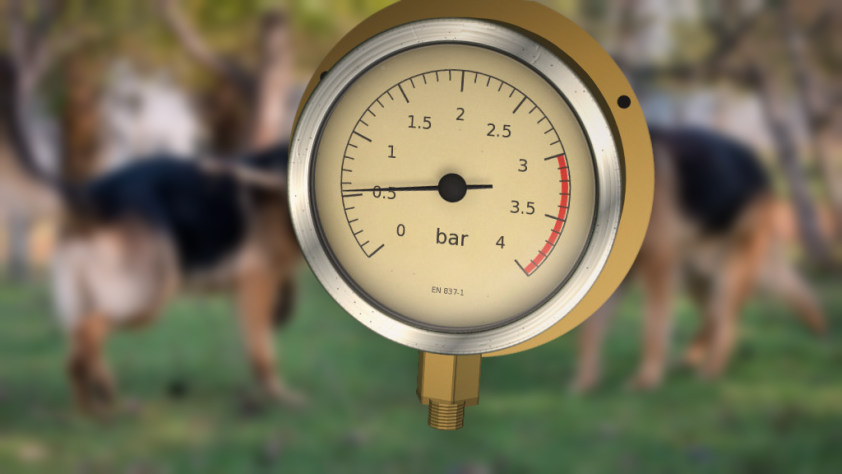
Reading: 0.55 bar
